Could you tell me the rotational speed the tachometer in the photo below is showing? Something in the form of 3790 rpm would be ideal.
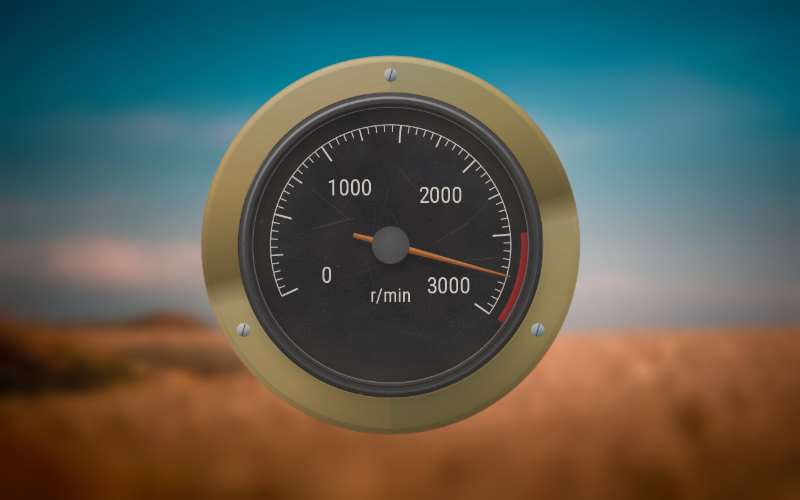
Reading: 2750 rpm
